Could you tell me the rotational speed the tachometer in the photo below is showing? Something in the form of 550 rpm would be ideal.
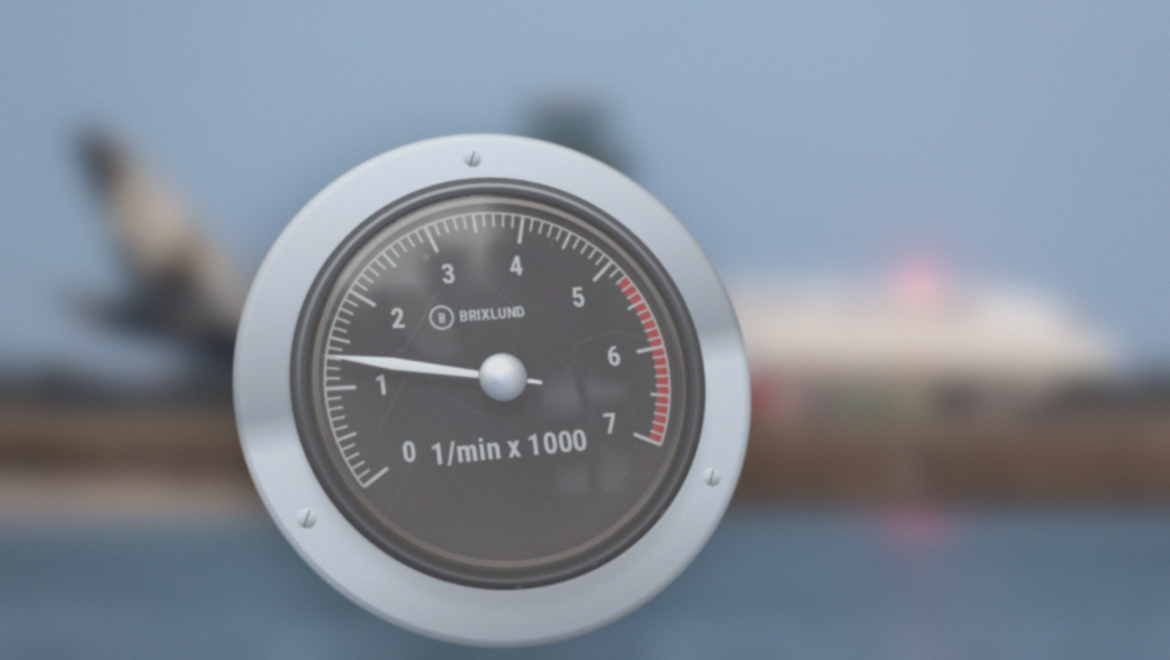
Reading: 1300 rpm
